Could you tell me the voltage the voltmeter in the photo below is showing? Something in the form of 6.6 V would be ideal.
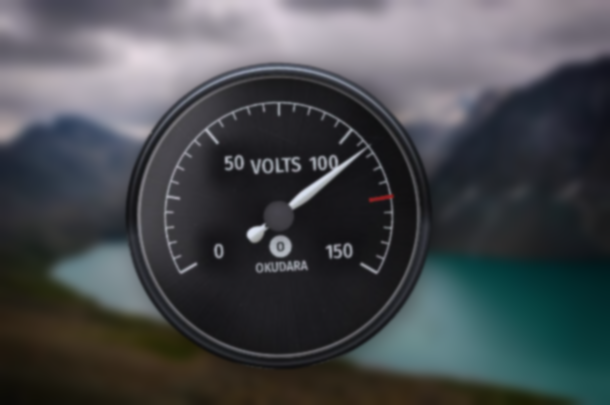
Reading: 107.5 V
